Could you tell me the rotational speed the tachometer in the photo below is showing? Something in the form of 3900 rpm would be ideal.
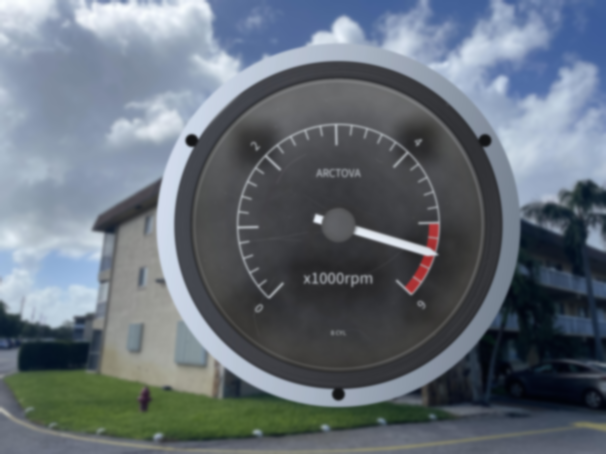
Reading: 5400 rpm
